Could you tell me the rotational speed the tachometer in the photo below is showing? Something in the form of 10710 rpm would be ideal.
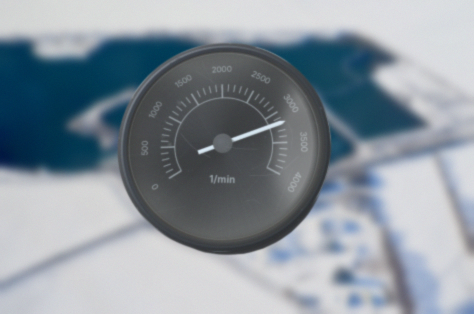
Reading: 3200 rpm
